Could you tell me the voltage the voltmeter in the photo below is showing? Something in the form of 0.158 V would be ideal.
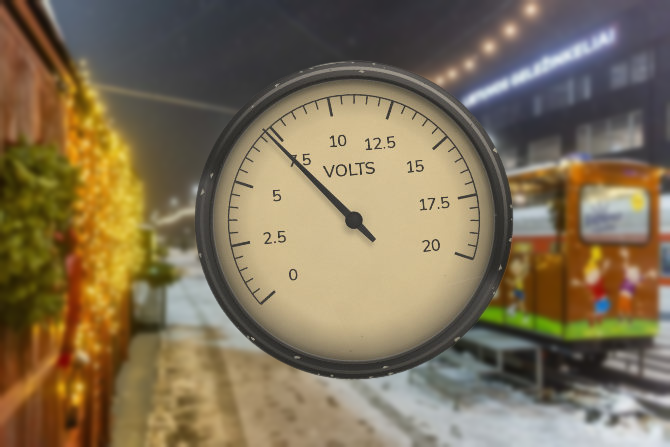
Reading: 7.25 V
